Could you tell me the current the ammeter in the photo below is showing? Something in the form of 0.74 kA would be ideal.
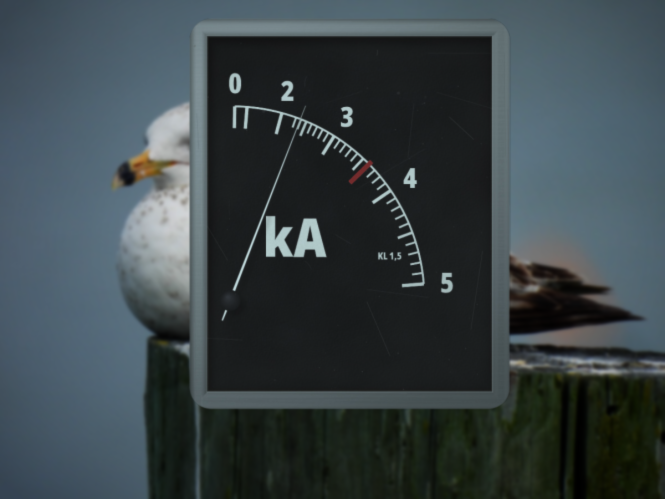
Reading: 2.4 kA
